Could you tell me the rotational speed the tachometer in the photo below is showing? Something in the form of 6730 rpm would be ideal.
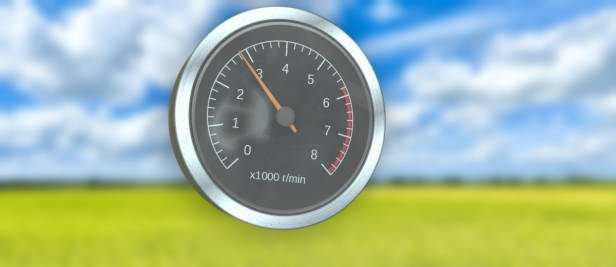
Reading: 2800 rpm
